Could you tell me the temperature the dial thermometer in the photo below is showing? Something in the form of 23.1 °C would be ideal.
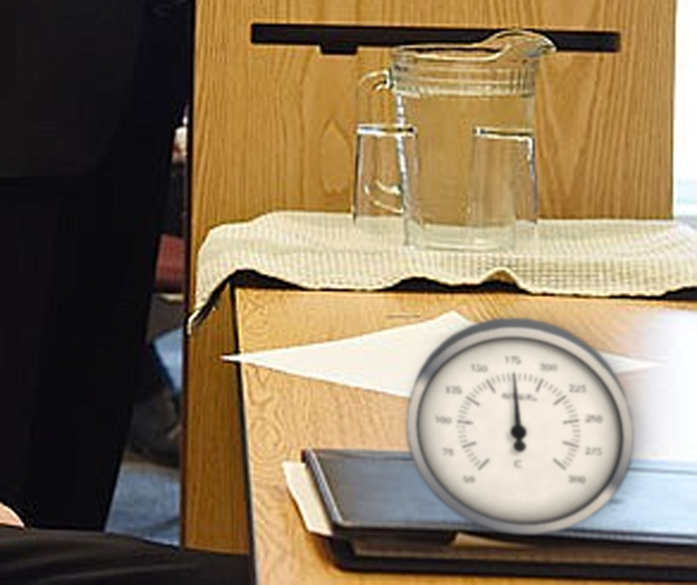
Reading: 175 °C
